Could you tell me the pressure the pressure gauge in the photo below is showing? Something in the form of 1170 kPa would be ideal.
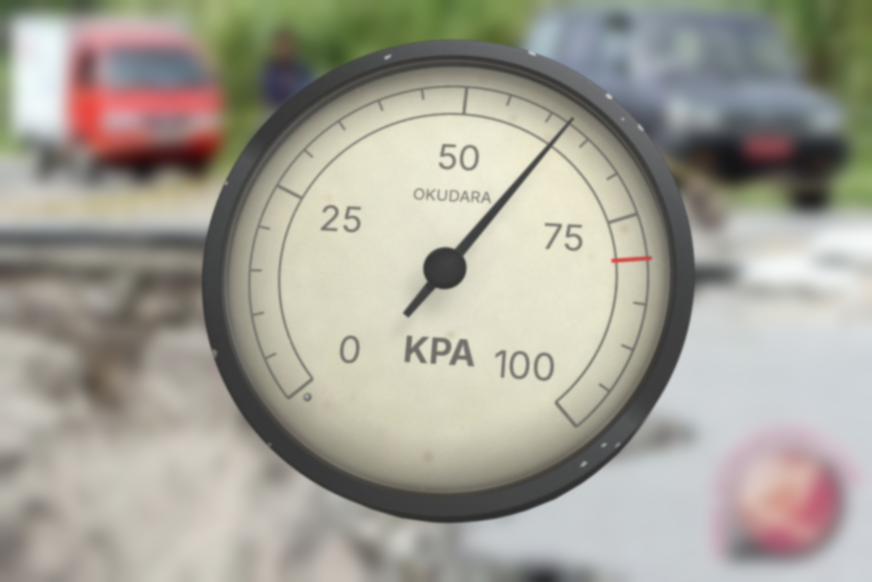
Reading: 62.5 kPa
